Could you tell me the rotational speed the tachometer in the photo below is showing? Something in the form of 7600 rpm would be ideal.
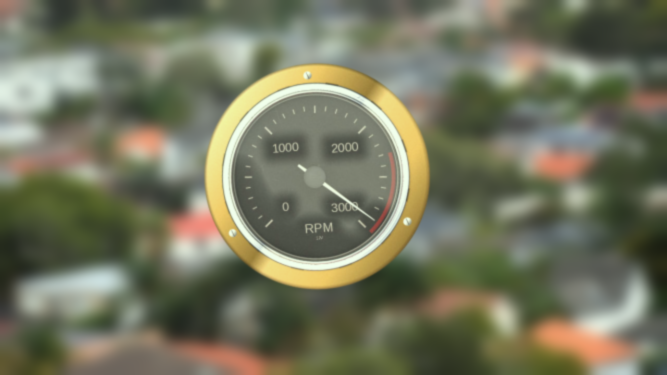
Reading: 2900 rpm
